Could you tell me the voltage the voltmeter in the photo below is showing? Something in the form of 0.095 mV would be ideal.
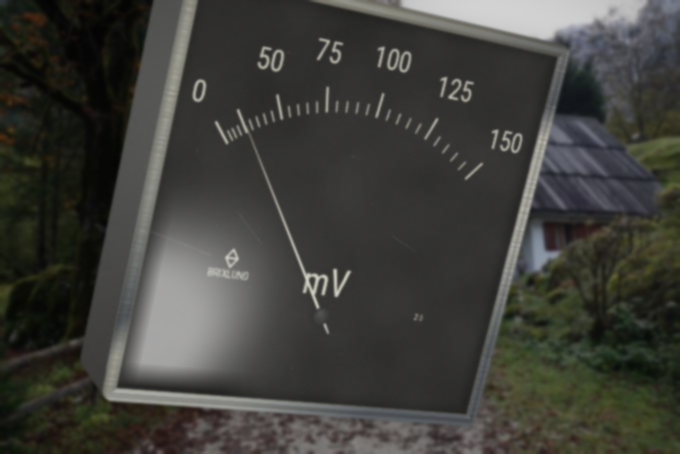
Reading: 25 mV
